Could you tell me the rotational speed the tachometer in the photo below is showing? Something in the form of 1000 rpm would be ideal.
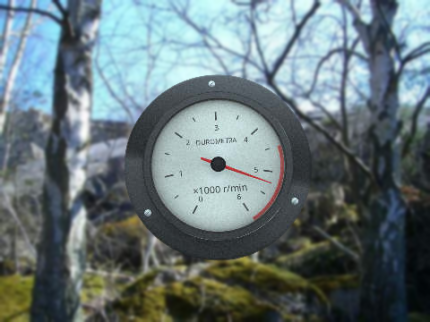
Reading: 5250 rpm
